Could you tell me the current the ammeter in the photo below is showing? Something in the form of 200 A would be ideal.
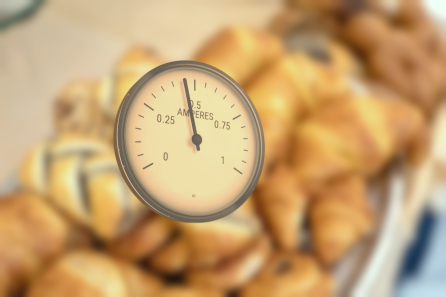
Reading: 0.45 A
